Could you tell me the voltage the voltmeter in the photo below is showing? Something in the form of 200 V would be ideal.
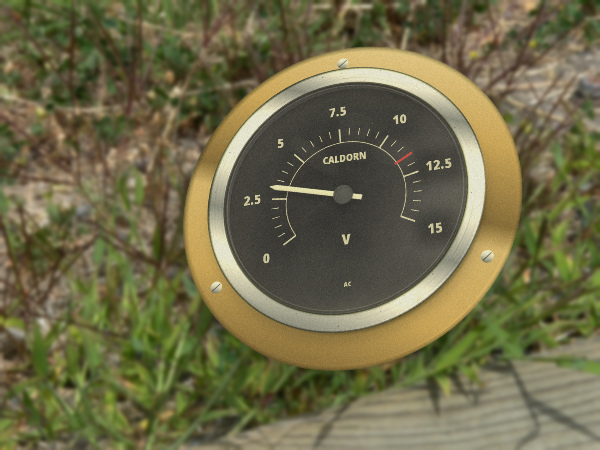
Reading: 3 V
